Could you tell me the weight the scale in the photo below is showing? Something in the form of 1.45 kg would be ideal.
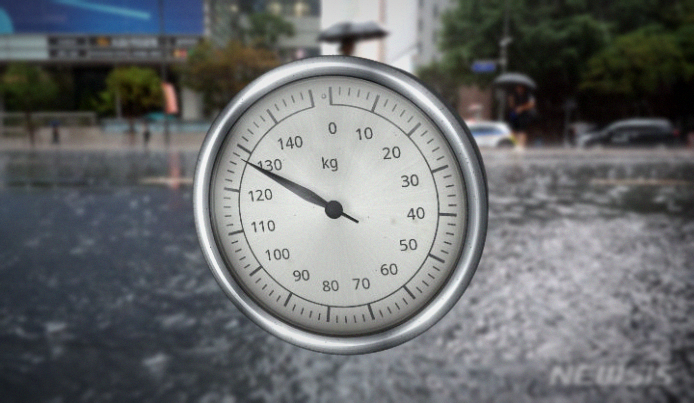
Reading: 128 kg
